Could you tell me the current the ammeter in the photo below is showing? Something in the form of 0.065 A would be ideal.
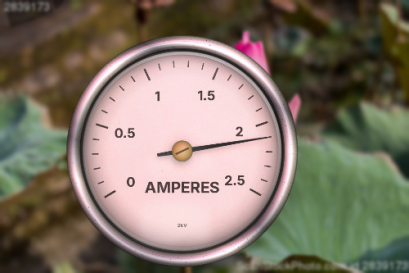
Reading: 2.1 A
